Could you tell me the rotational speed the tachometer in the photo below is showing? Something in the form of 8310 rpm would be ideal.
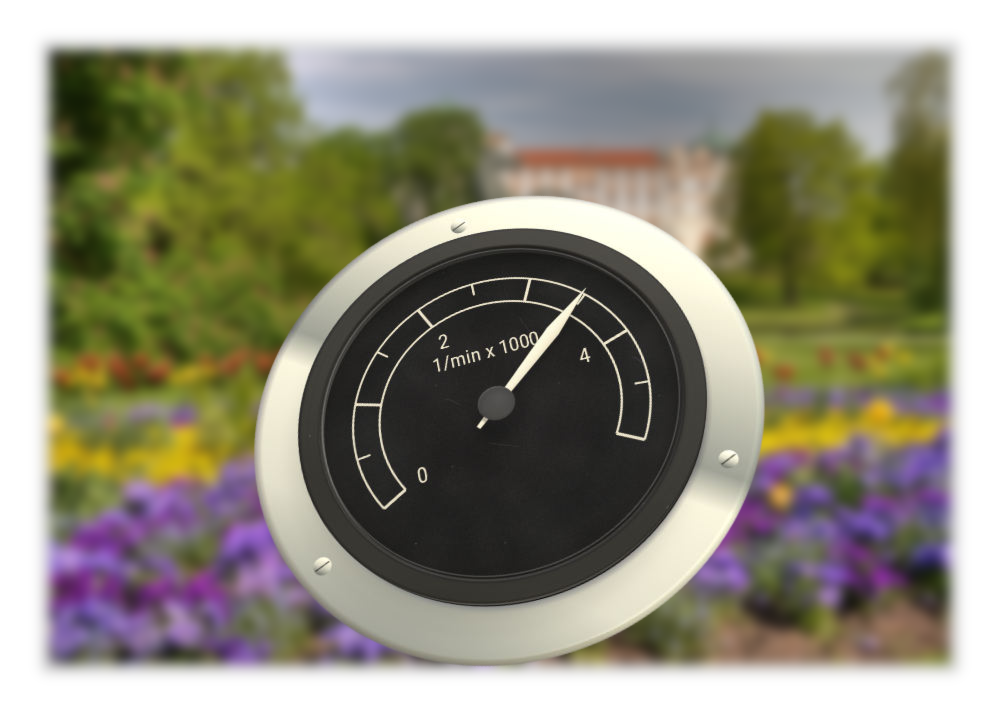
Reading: 3500 rpm
